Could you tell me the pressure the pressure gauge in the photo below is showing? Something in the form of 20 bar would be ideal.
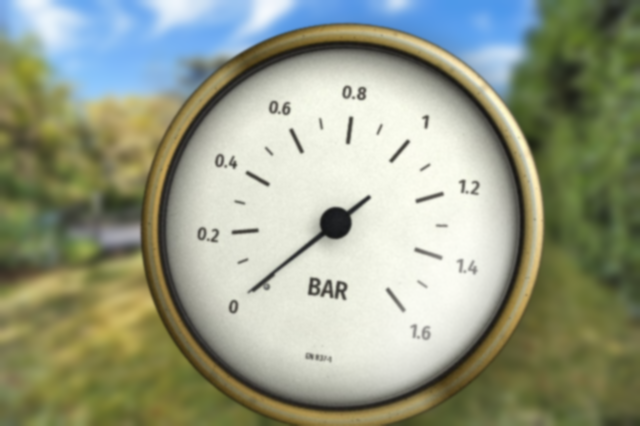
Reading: 0 bar
